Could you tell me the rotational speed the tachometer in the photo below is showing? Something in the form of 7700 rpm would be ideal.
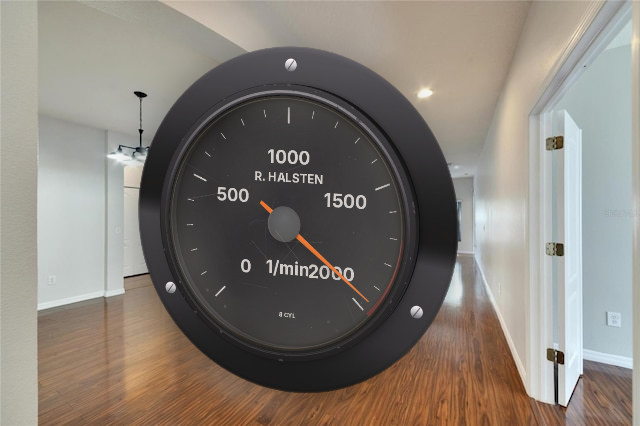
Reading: 1950 rpm
